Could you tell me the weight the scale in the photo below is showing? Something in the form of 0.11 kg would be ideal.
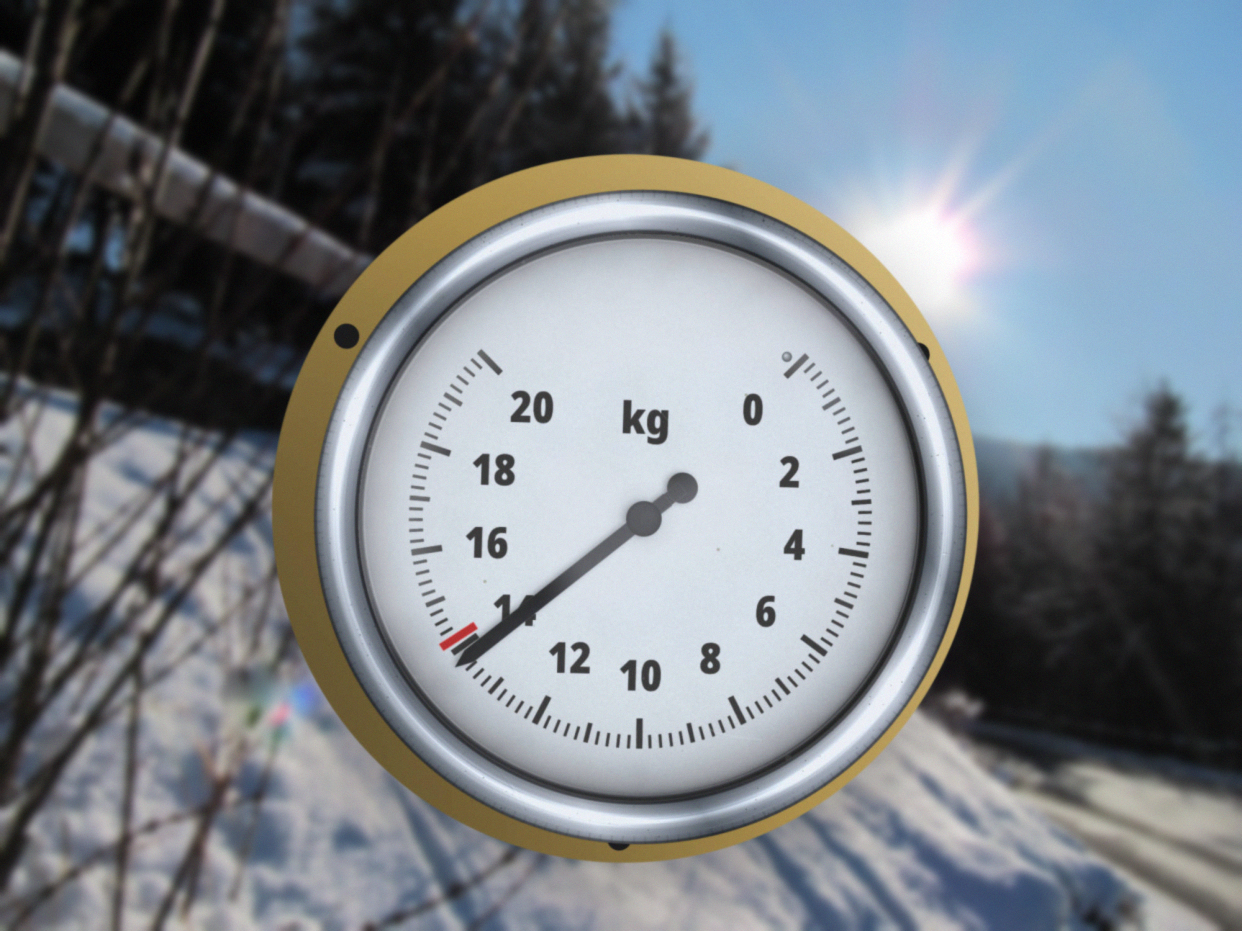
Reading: 13.8 kg
